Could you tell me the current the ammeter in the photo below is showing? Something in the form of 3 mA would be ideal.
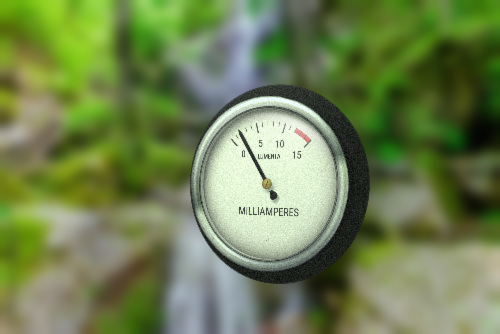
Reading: 2 mA
